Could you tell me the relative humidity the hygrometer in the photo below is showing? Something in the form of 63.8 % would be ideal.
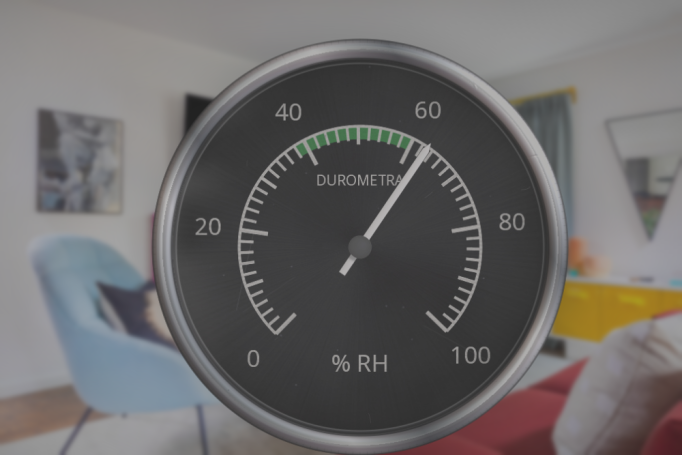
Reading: 63 %
